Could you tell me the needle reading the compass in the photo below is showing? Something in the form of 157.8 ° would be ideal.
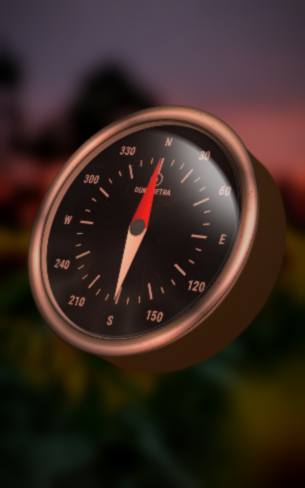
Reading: 0 °
